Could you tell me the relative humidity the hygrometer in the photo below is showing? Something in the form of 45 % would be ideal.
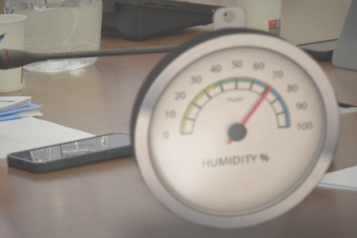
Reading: 70 %
